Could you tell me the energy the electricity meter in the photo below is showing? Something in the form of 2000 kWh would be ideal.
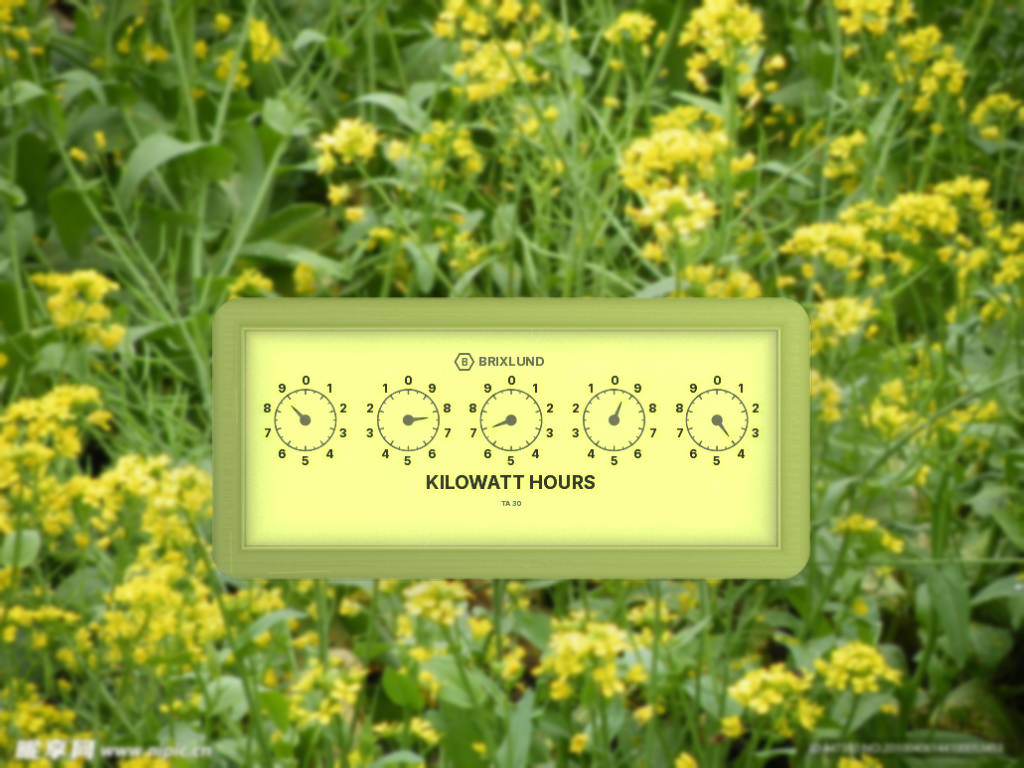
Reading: 87694 kWh
